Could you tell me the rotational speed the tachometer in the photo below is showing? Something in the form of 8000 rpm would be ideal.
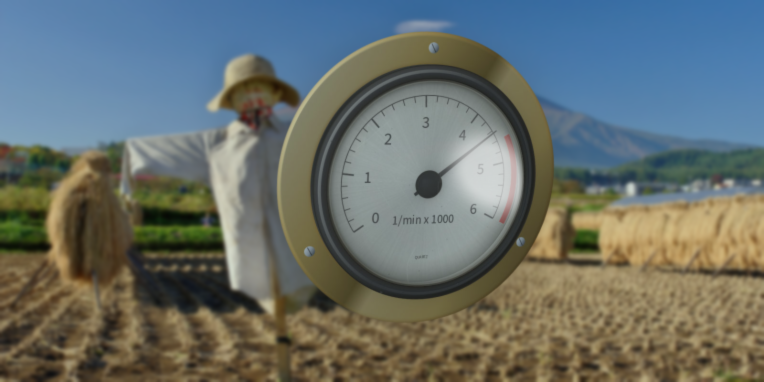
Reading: 4400 rpm
